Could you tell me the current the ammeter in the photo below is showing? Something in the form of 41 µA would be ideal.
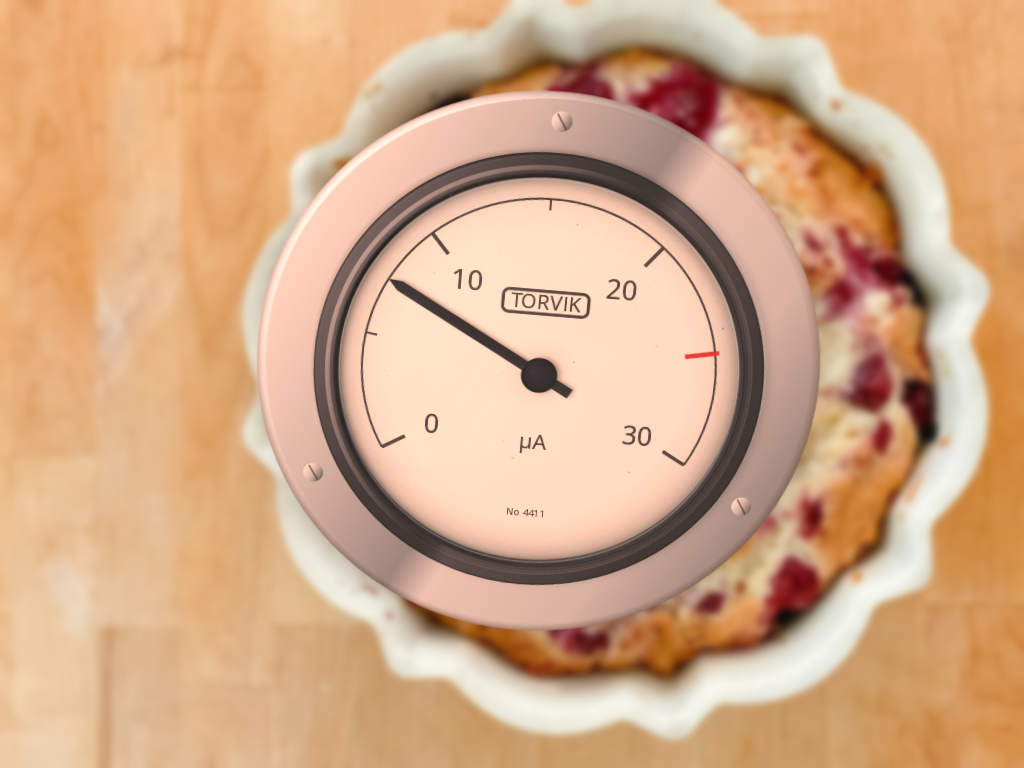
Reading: 7.5 µA
